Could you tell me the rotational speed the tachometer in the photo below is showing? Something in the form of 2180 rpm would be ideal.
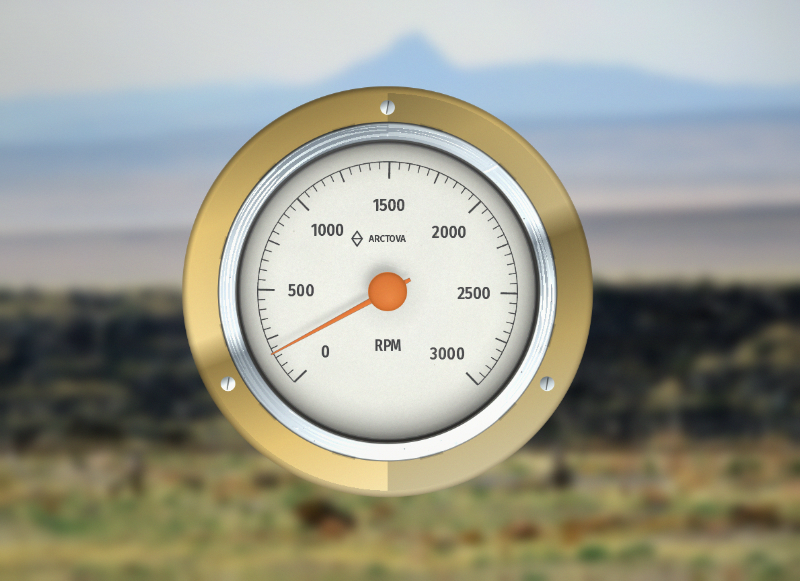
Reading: 175 rpm
